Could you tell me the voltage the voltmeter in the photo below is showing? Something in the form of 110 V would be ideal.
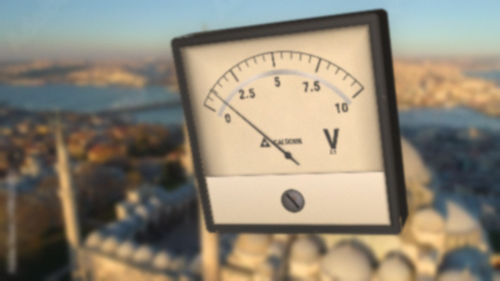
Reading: 1 V
